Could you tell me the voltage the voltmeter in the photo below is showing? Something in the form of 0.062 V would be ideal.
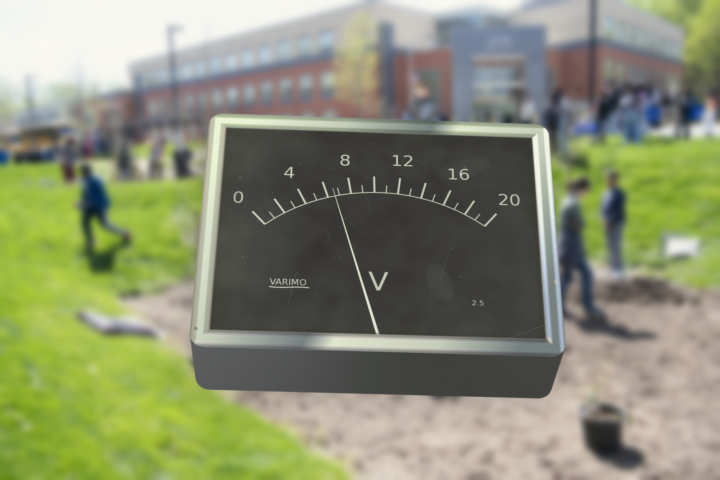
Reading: 6.5 V
